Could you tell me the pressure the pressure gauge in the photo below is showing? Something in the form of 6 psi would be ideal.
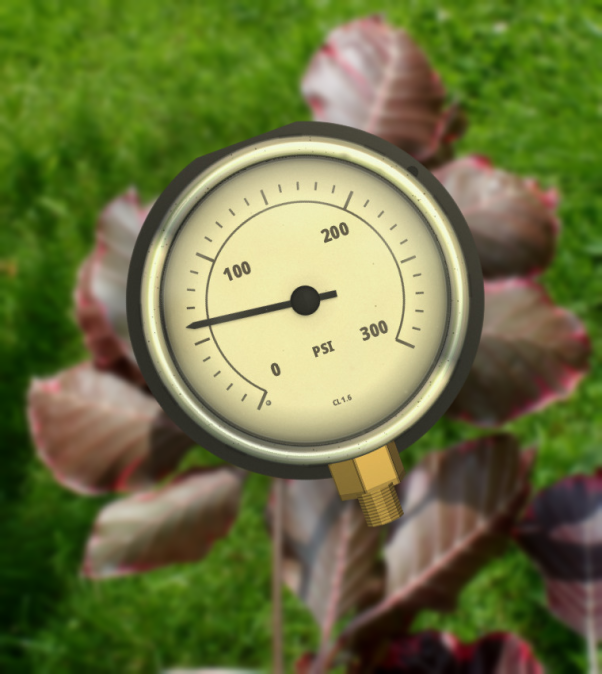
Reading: 60 psi
